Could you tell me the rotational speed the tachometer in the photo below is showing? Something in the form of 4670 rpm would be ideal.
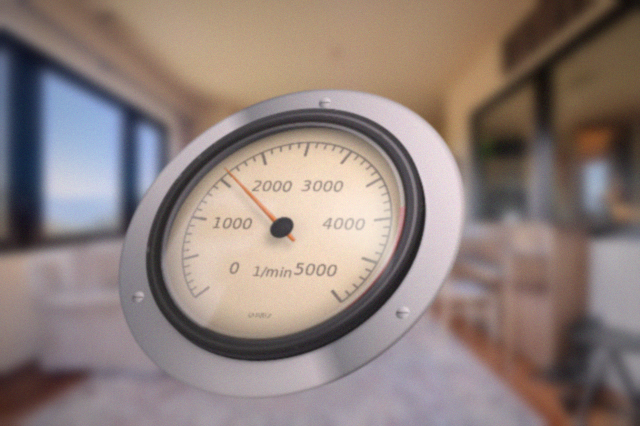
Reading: 1600 rpm
